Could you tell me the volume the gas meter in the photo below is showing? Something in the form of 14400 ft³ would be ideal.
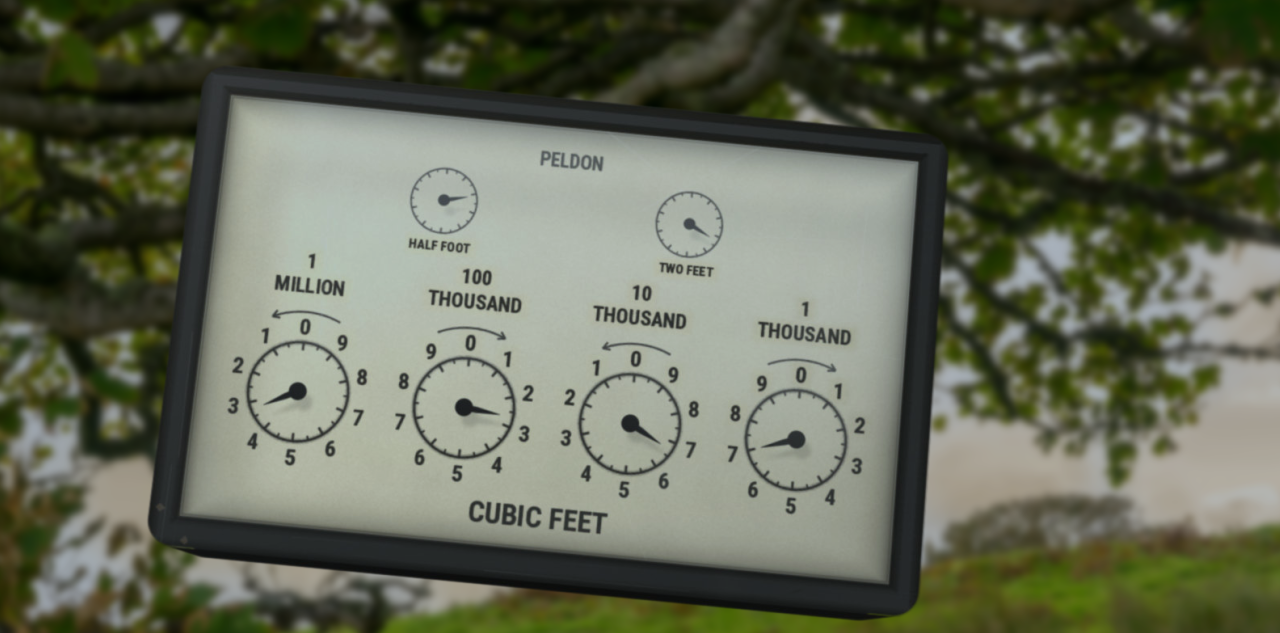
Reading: 326700 ft³
